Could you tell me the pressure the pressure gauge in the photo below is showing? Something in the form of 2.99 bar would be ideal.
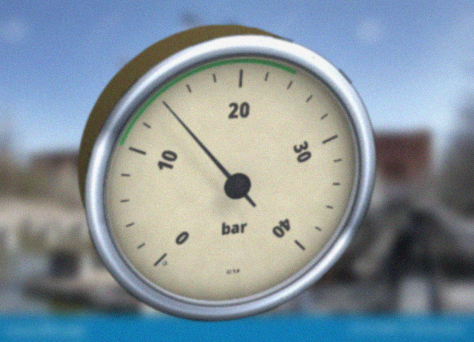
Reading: 14 bar
